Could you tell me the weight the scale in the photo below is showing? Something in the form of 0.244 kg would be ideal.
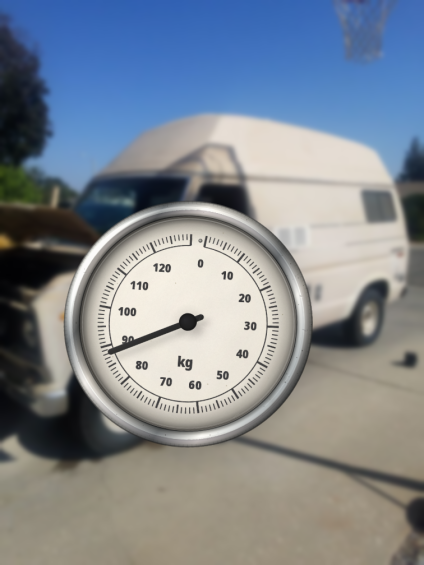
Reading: 88 kg
